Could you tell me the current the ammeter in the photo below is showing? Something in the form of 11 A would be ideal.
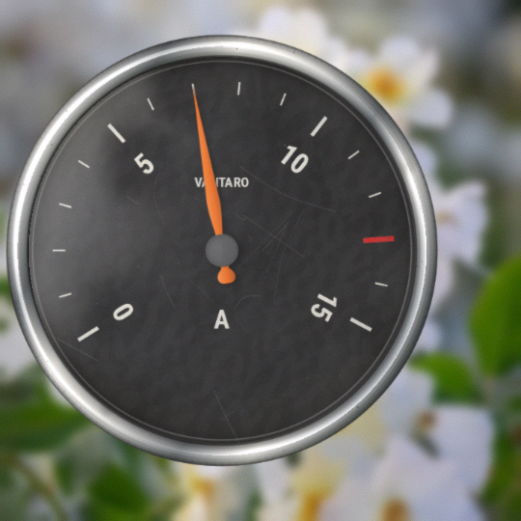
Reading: 7 A
